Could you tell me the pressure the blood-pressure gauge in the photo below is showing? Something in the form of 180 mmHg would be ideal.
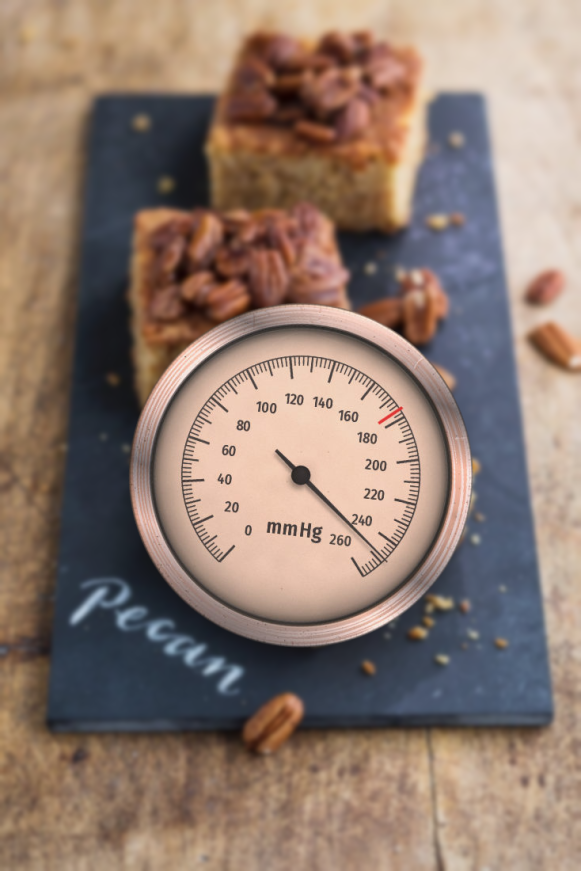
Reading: 248 mmHg
